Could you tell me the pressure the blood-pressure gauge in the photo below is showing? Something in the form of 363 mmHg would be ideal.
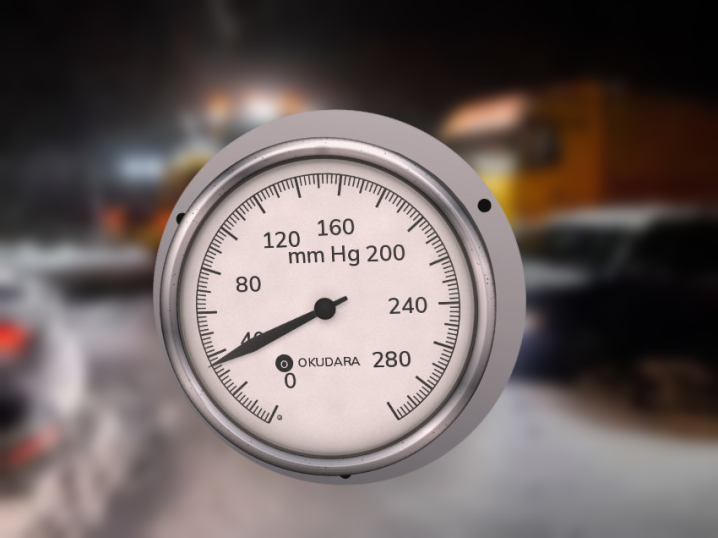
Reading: 36 mmHg
